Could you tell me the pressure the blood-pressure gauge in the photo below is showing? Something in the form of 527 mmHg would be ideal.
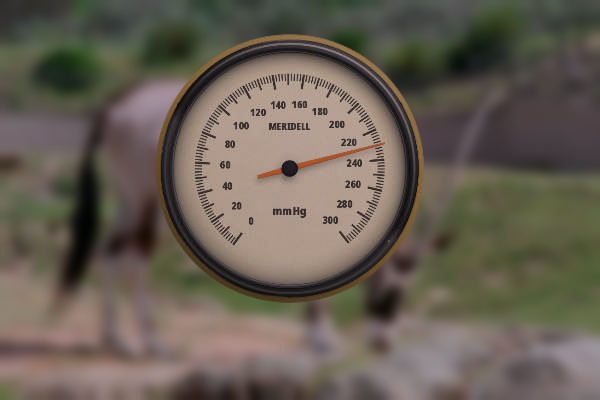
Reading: 230 mmHg
